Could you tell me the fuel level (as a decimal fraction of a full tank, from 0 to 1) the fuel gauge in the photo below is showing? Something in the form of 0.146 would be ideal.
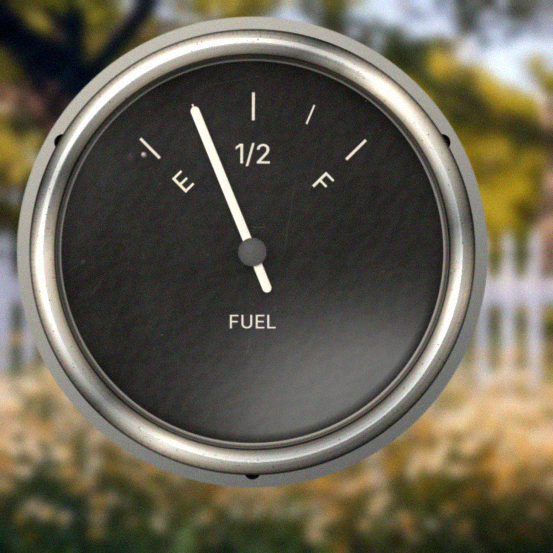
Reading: 0.25
